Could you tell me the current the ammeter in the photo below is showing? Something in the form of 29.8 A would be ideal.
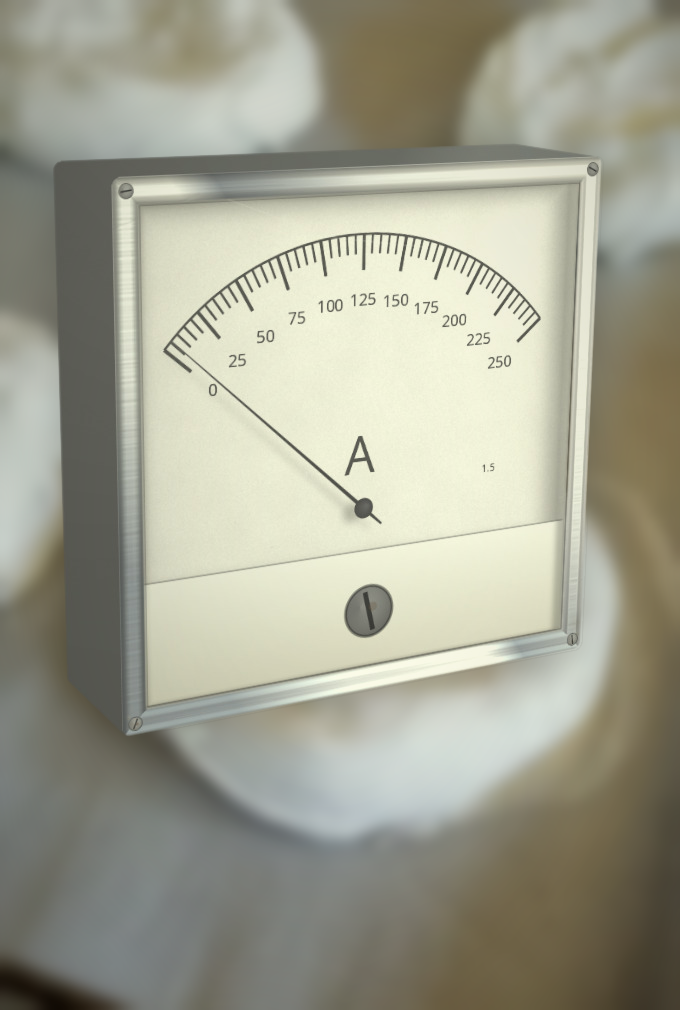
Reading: 5 A
